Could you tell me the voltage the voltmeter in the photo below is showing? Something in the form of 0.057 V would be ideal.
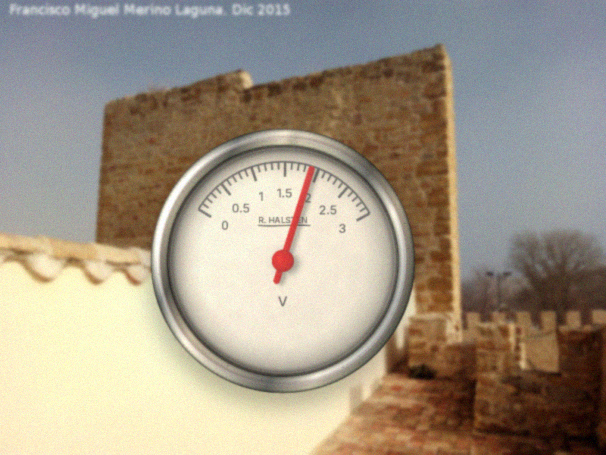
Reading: 1.9 V
